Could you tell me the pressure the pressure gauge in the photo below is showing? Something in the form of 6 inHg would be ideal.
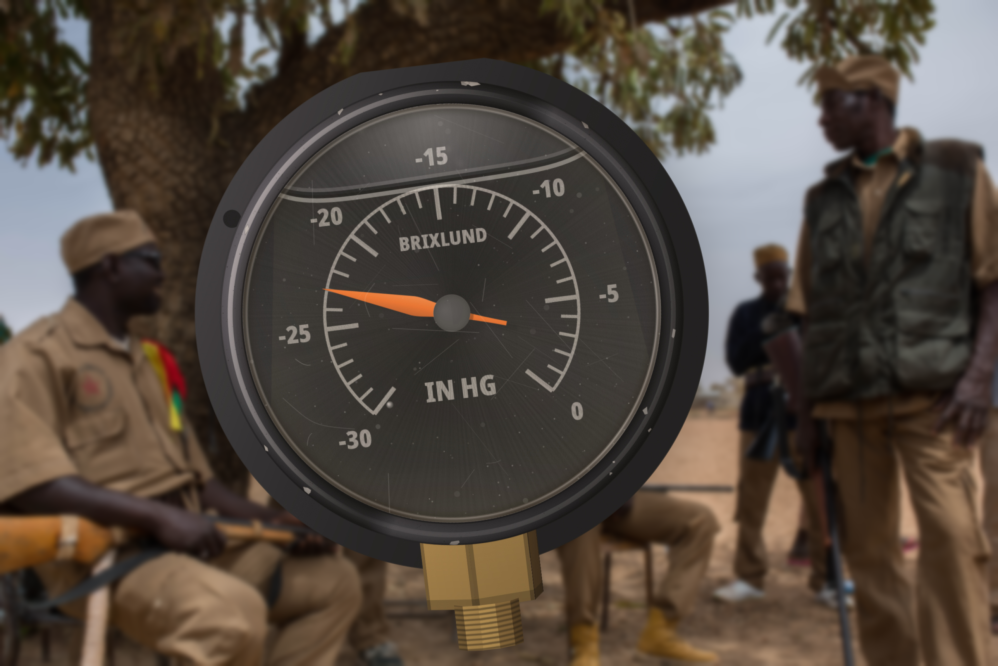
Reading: -23 inHg
